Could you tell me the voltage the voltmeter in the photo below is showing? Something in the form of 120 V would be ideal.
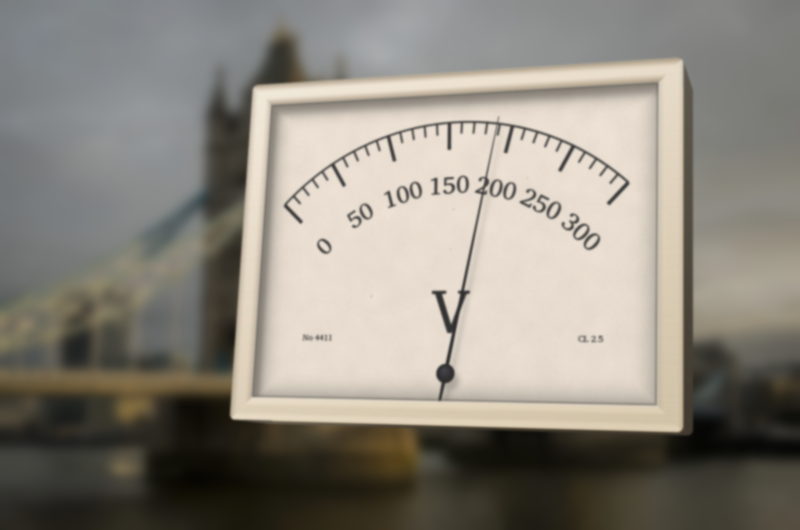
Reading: 190 V
